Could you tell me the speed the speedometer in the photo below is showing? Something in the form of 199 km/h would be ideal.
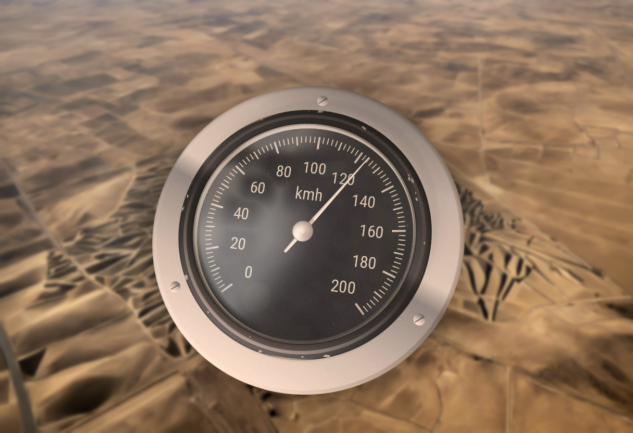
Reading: 124 km/h
